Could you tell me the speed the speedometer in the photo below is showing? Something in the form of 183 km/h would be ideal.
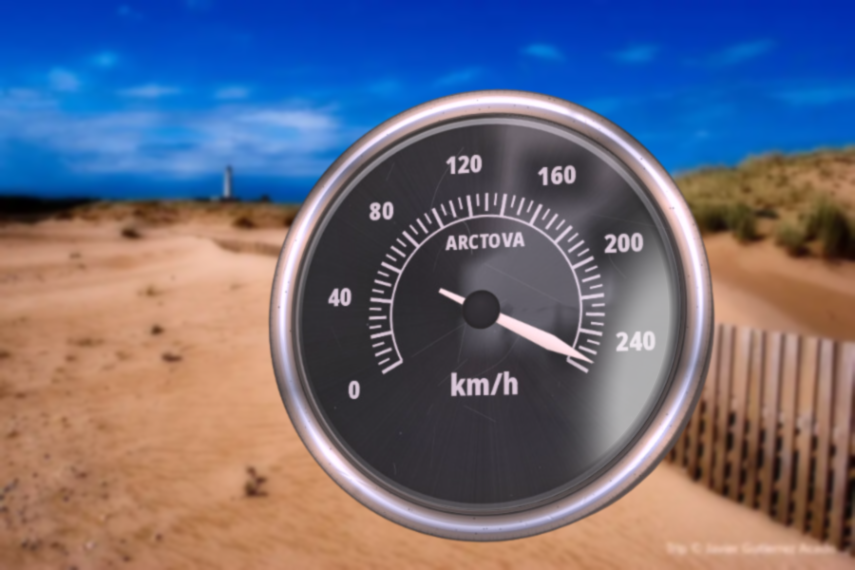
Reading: 255 km/h
